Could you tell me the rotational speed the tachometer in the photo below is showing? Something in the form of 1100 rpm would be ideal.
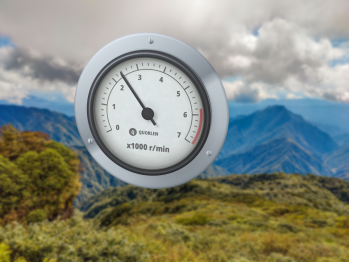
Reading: 2400 rpm
